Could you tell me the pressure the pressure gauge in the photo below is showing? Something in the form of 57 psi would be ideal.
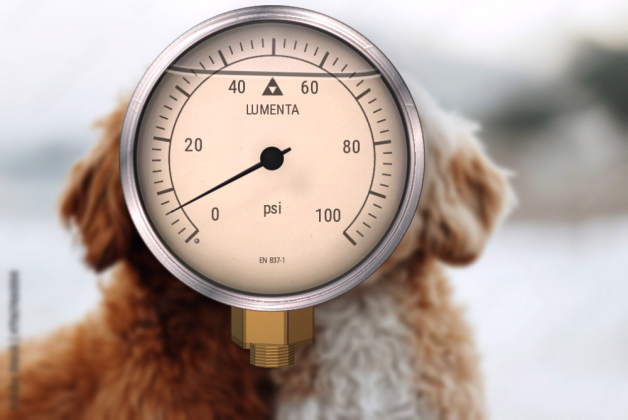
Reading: 6 psi
